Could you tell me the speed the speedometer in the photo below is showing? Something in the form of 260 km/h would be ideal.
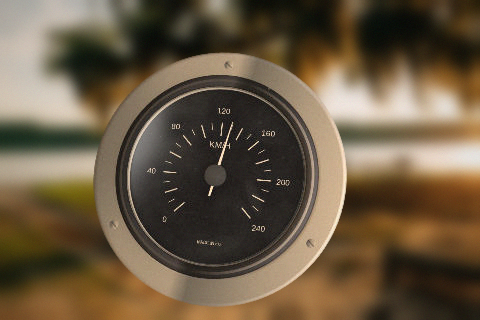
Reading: 130 km/h
